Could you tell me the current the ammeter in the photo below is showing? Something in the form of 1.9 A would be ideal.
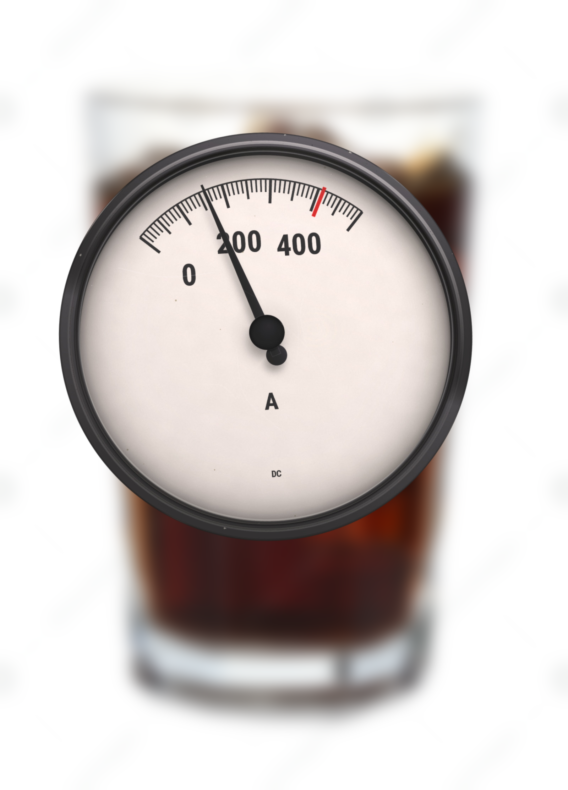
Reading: 160 A
